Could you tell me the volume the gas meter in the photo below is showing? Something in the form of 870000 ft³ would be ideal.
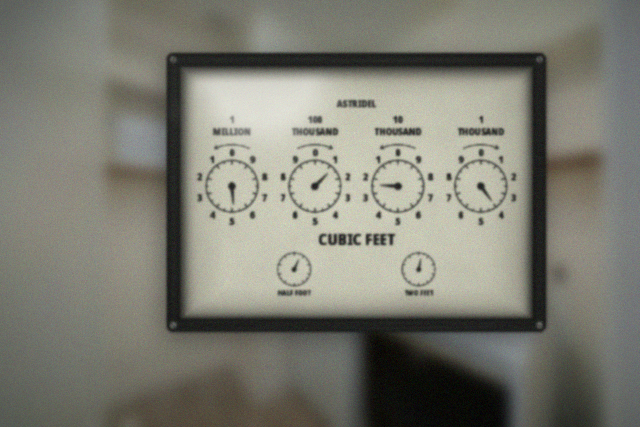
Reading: 512400 ft³
